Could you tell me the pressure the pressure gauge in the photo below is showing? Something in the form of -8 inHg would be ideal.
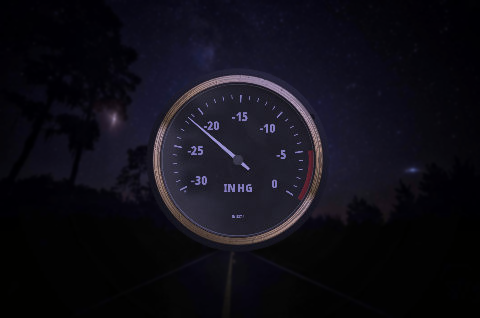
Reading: -21.5 inHg
